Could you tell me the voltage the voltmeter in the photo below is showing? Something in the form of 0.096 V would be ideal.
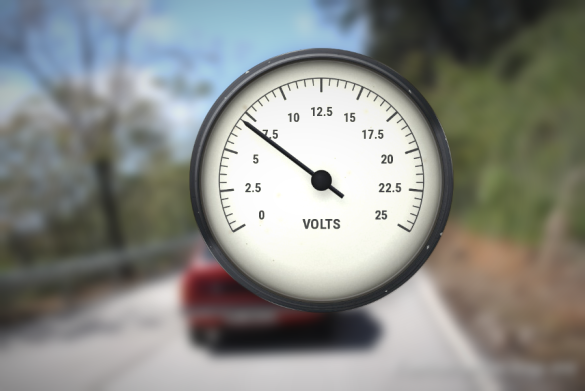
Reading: 7 V
